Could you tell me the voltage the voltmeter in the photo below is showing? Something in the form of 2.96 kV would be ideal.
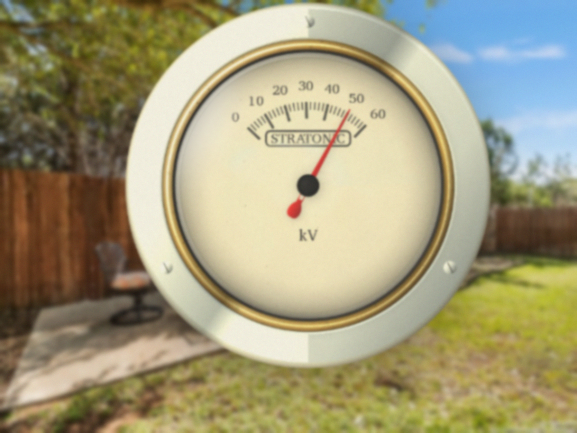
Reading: 50 kV
